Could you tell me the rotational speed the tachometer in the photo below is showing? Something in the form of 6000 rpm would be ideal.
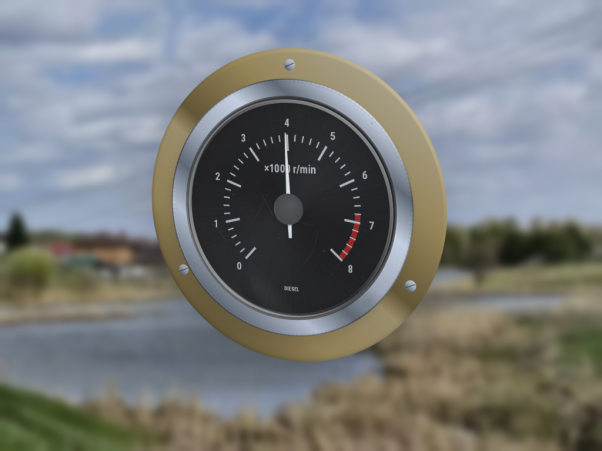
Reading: 4000 rpm
